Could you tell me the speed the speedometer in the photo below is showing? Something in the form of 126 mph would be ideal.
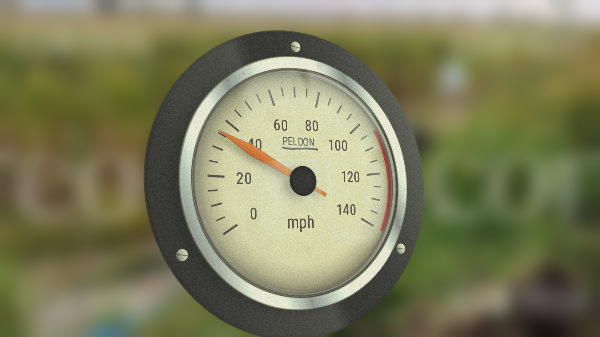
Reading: 35 mph
